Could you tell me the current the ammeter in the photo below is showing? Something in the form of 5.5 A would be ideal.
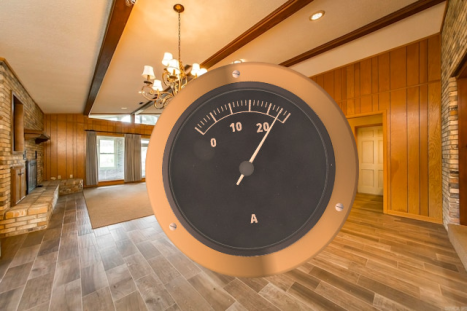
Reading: 23 A
